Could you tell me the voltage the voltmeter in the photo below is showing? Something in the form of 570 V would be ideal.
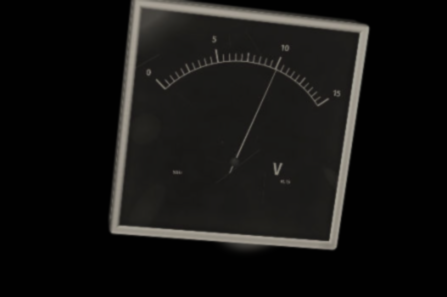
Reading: 10 V
